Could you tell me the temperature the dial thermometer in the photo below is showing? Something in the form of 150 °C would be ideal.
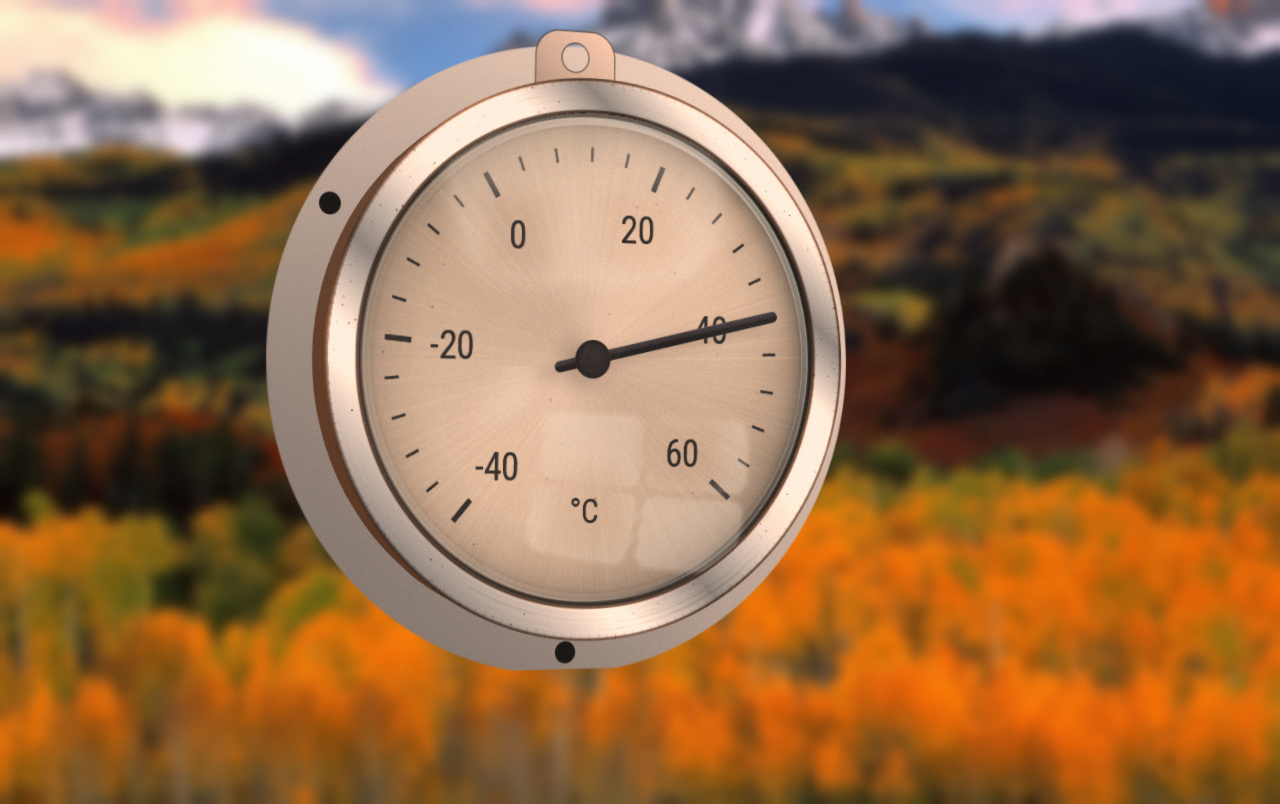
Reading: 40 °C
